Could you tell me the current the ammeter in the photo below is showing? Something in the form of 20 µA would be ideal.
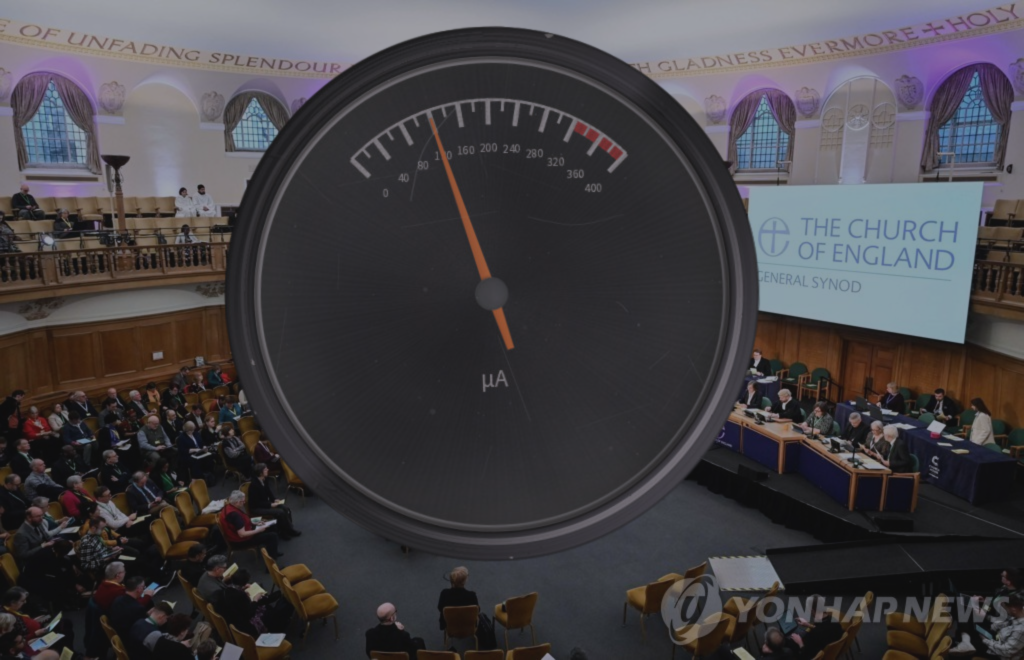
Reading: 120 µA
